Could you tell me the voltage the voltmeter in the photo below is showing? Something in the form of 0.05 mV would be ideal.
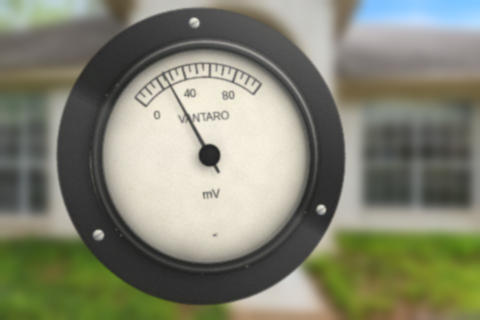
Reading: 25 mV
